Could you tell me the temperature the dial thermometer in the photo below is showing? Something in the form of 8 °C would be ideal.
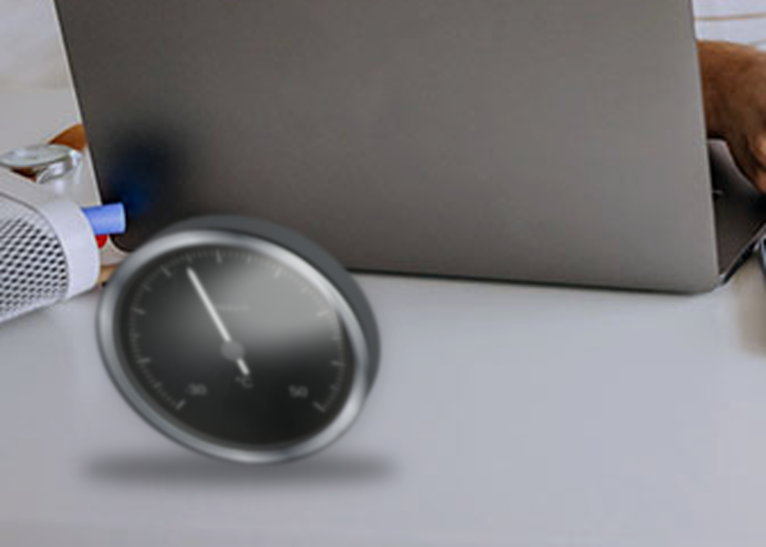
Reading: 5 °C
